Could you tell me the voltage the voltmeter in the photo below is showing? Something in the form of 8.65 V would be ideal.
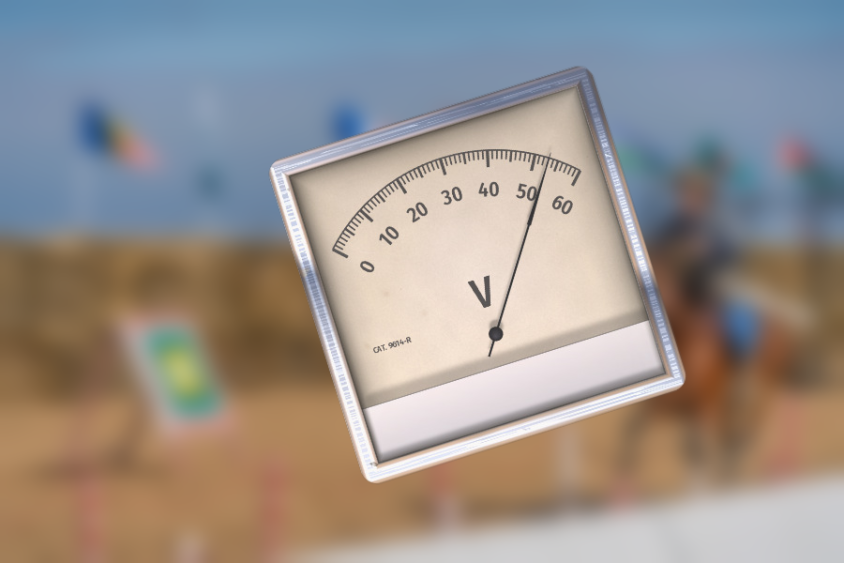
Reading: 53 V
